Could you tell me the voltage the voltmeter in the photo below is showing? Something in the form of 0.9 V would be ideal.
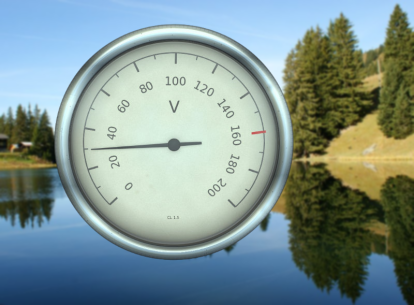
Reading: 30 V
